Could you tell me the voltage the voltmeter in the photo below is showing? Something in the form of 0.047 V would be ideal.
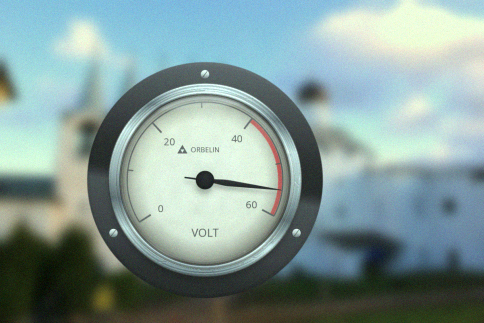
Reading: 55 V
